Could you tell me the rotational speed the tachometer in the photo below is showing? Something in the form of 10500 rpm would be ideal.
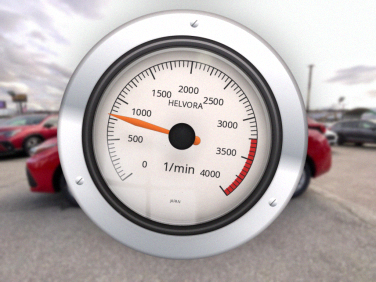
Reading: 800 rpm
